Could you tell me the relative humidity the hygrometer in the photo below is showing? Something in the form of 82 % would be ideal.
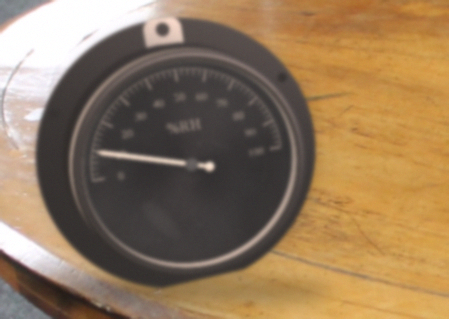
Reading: 10 %
